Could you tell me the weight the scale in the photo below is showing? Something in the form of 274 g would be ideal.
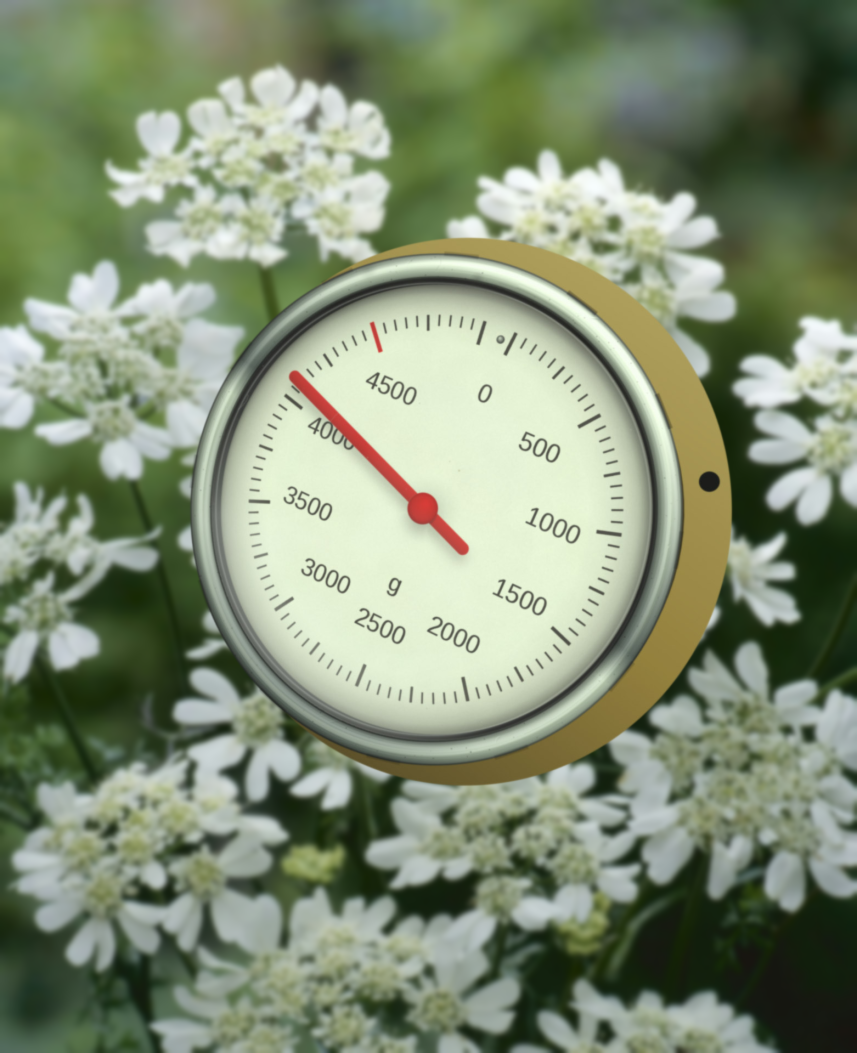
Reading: 4100 g
